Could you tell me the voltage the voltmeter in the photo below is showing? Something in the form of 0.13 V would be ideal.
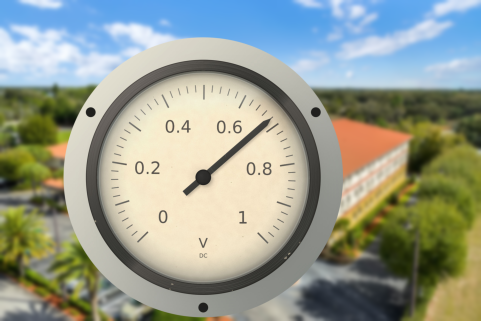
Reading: 0.68 V
